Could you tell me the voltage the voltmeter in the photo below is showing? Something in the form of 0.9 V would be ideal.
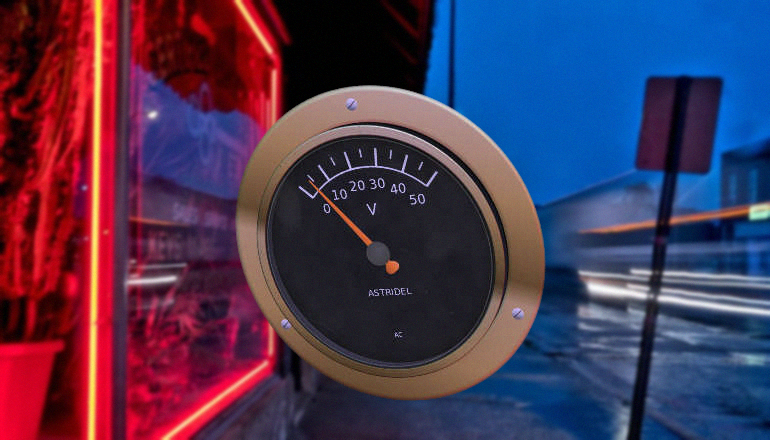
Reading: 5 V
